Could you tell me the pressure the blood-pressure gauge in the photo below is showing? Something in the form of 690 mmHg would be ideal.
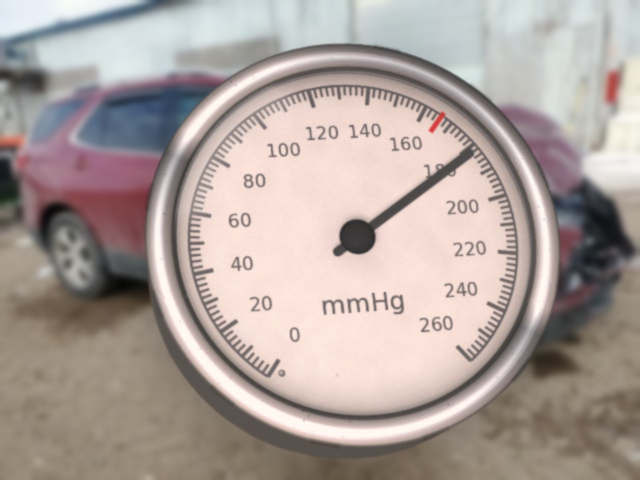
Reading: 182 mmHg
